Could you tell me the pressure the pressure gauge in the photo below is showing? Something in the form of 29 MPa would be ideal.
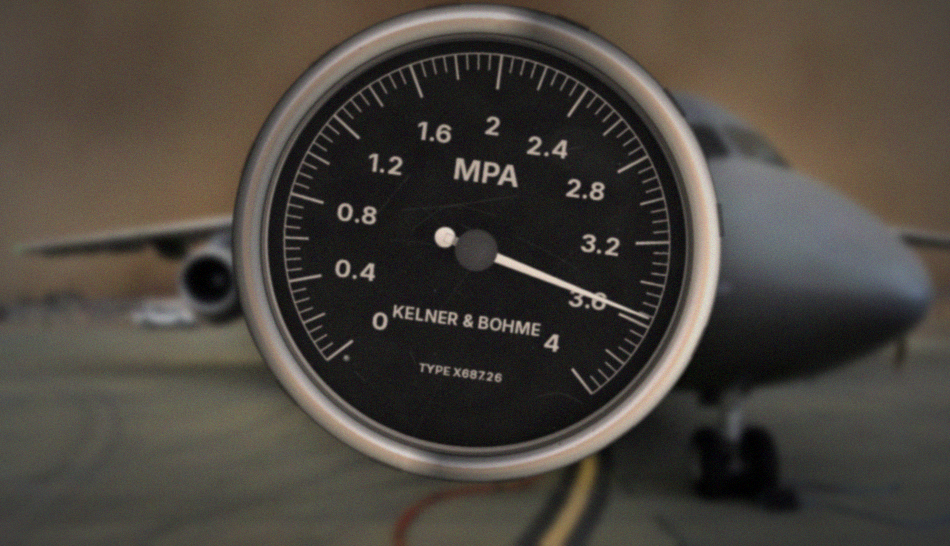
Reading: 3.55 MPa
